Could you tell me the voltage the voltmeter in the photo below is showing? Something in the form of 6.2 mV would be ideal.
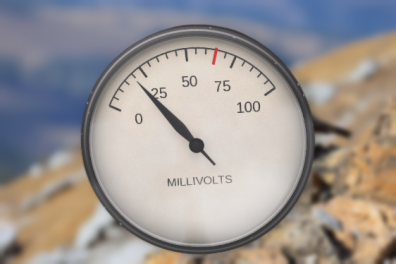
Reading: 20 mV
